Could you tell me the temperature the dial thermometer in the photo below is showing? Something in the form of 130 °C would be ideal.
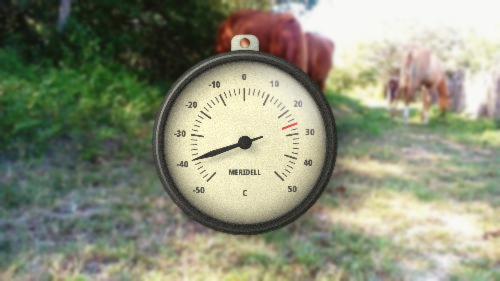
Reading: -40 °C
